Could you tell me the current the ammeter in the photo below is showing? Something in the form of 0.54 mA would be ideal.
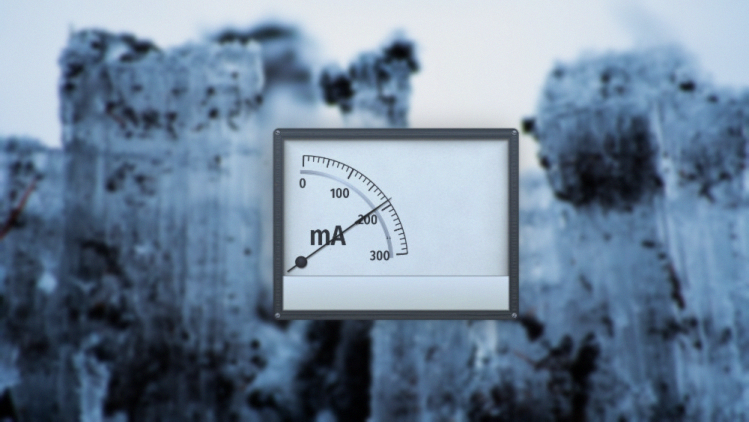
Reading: 190 mA
